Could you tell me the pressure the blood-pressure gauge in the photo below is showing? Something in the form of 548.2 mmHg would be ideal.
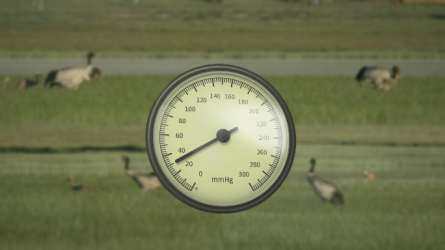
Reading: 30 mmHg
